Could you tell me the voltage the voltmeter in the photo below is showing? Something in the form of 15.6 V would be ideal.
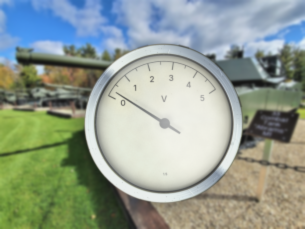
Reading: 0.25 V
